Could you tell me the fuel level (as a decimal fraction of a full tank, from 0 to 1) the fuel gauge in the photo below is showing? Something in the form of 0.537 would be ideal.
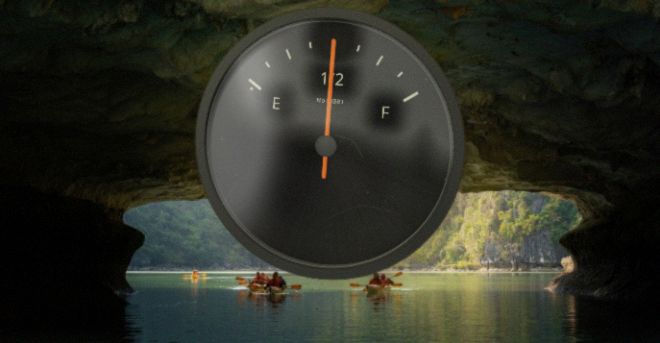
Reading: 0.5
